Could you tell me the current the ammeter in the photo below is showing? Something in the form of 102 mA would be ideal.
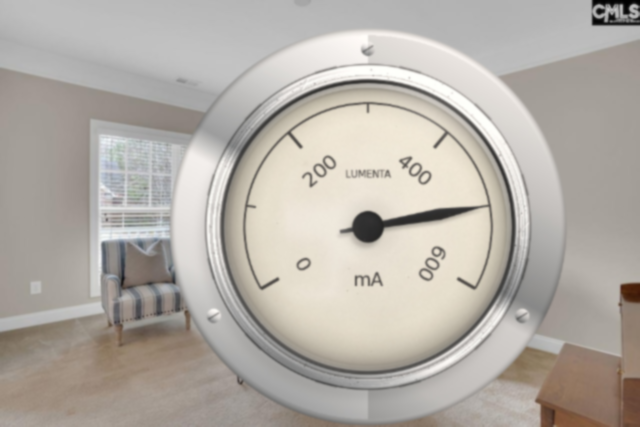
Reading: 500 mA
